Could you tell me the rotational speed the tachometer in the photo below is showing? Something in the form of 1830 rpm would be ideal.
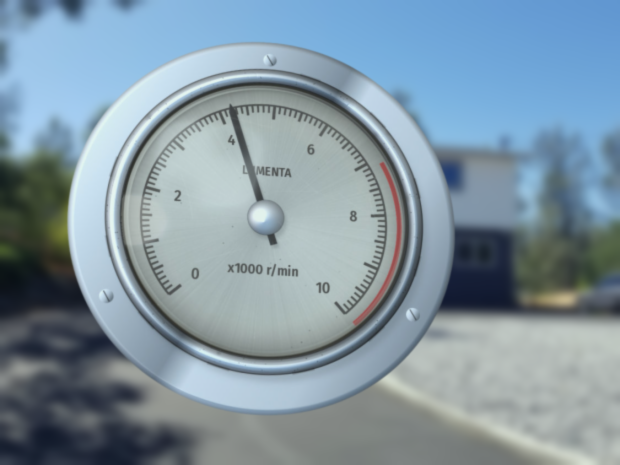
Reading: 4200 rpm
